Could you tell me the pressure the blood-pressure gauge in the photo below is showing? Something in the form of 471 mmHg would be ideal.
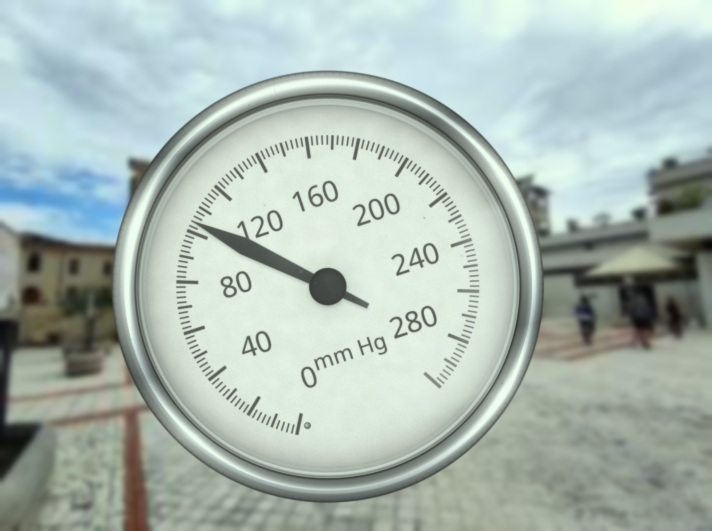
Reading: 104 mmHg
